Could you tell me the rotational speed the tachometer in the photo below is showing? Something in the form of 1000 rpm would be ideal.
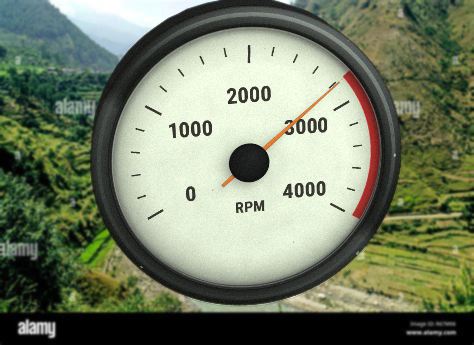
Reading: 2800 rpm
